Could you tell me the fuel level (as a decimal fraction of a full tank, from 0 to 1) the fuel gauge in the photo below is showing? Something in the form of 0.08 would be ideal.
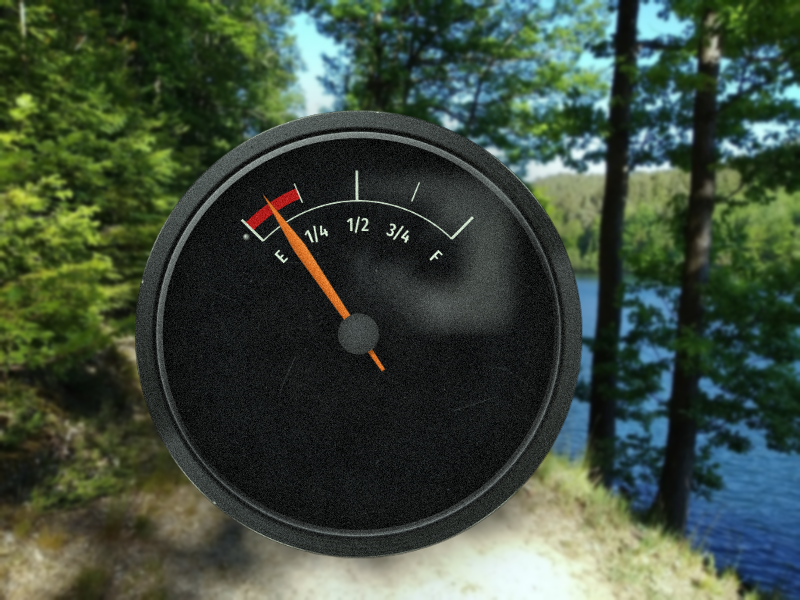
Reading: 0.125
